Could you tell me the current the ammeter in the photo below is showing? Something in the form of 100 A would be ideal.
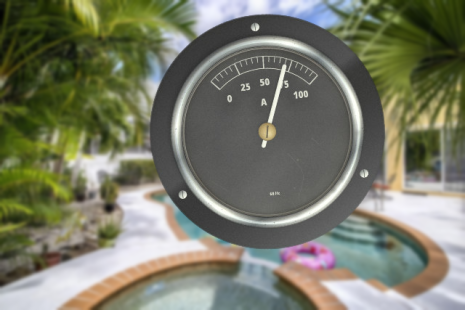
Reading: 70 A
